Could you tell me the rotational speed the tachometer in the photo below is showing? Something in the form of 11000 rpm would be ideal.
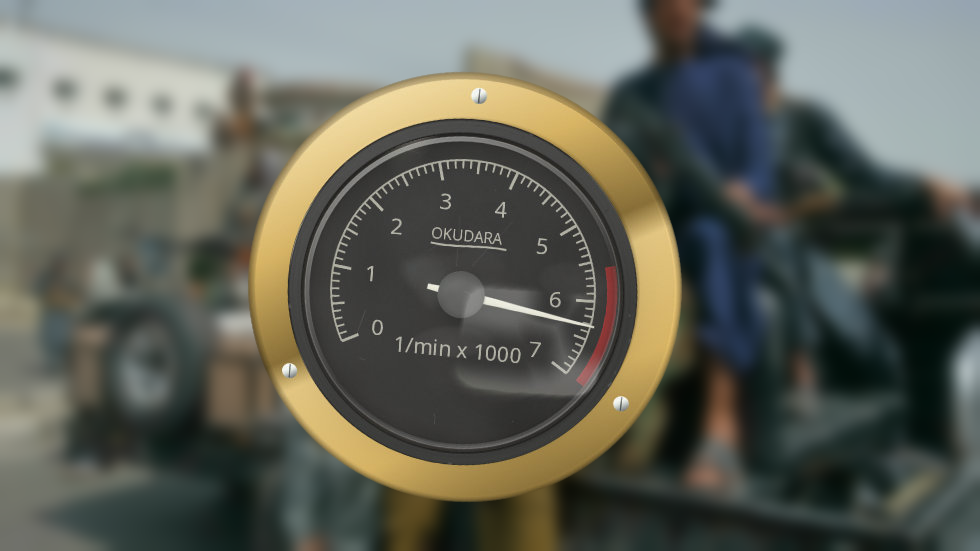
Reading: 6300 rpm
